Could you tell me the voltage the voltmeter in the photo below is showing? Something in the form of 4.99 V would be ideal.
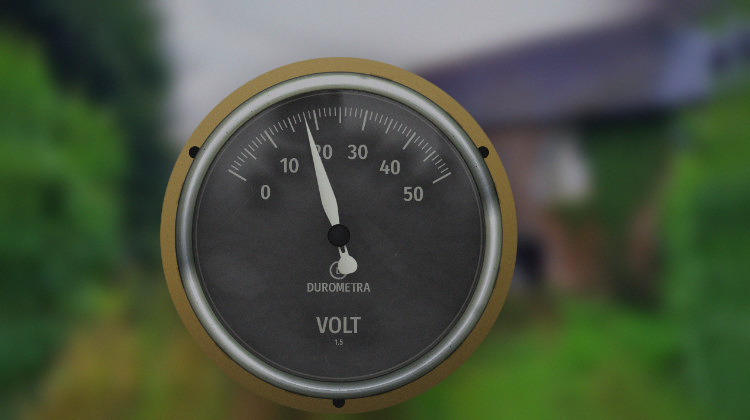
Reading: 18 V
